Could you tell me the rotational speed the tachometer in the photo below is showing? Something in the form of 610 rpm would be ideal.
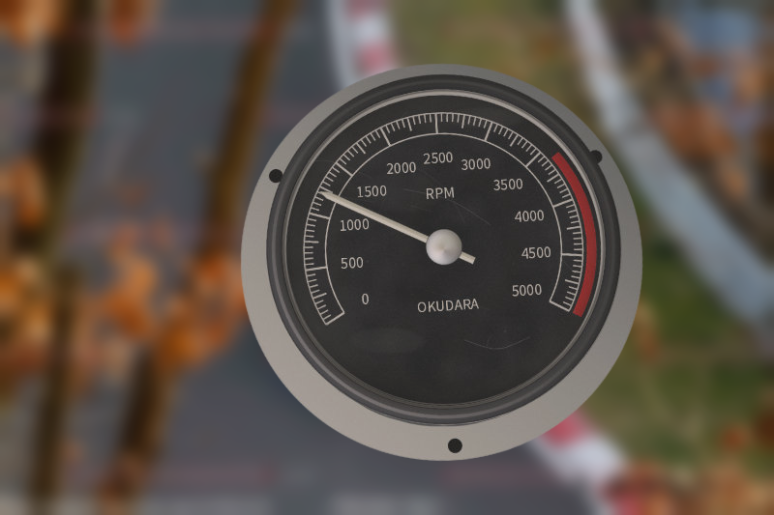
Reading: 1200 rpm
